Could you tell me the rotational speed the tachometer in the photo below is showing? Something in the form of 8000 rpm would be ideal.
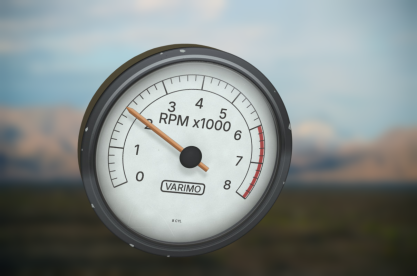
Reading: 2000 rpm
